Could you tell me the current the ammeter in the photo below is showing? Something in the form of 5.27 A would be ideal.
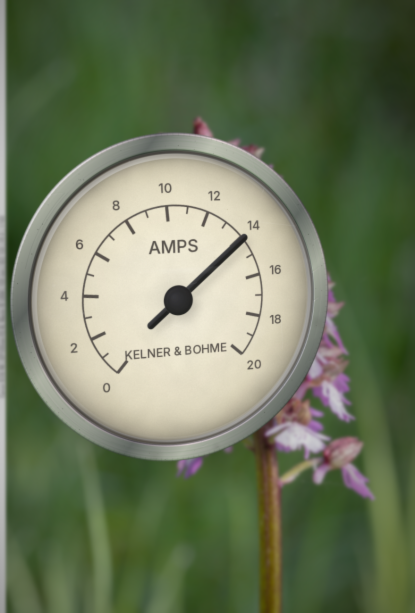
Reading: 14 A
